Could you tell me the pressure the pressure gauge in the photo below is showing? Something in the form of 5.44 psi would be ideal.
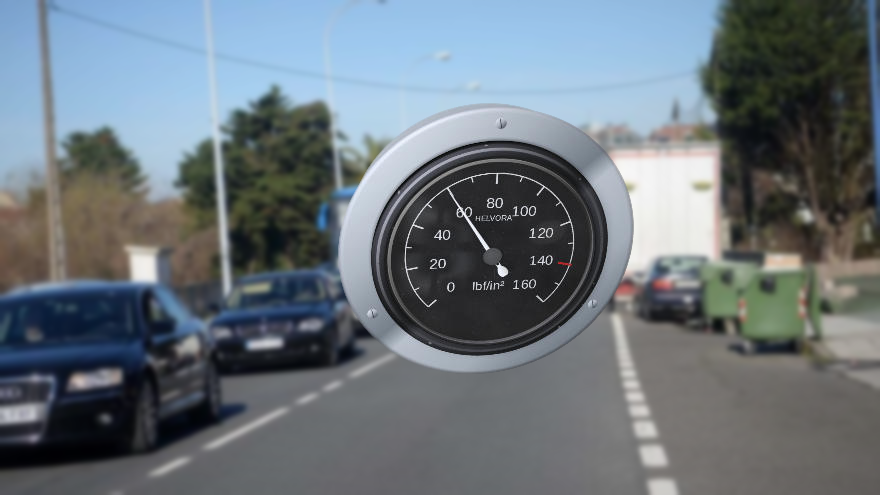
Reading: 60 psi
